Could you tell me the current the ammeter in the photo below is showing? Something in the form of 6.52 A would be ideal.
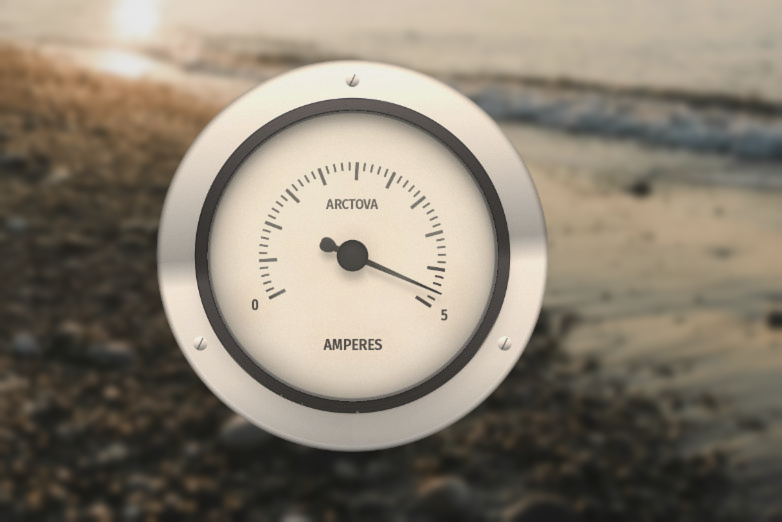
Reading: 4.8 A
